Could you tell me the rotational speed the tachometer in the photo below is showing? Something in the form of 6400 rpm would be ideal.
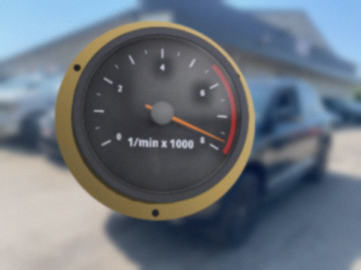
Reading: 7750 rpm
